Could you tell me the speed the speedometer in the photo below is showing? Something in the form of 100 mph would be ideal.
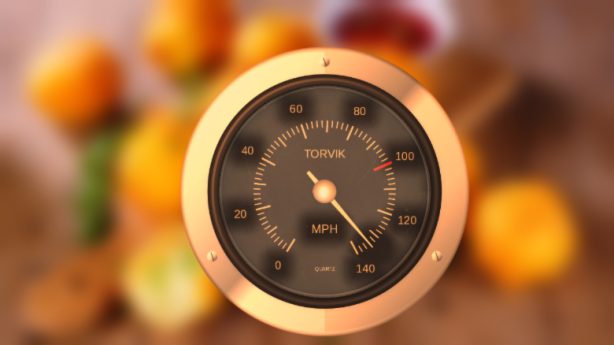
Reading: 134 mph
